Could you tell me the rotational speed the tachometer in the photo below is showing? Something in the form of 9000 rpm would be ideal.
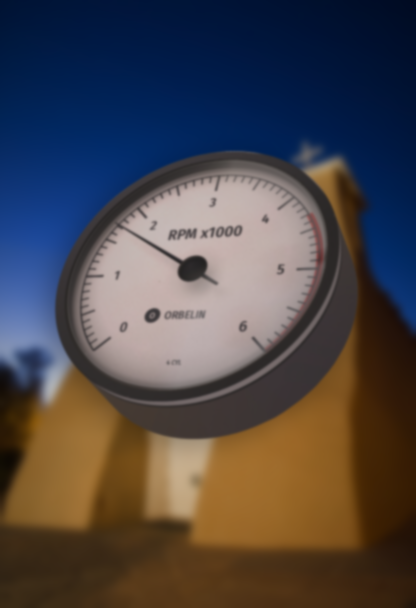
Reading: 1700 rpm
